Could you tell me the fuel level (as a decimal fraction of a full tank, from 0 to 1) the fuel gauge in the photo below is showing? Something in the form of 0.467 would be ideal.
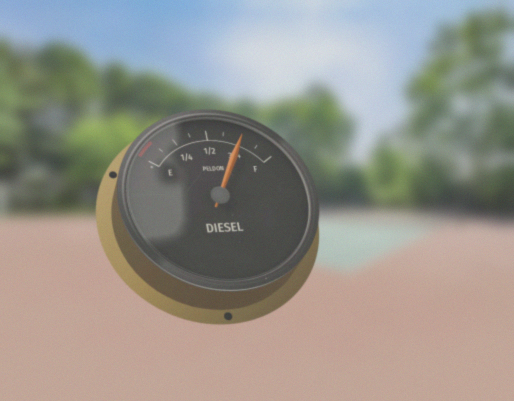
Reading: 0.75
